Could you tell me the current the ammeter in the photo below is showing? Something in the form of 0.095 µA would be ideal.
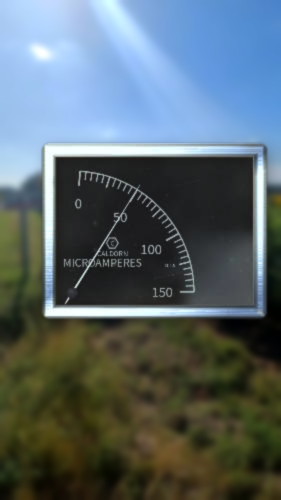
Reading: 50 µA
